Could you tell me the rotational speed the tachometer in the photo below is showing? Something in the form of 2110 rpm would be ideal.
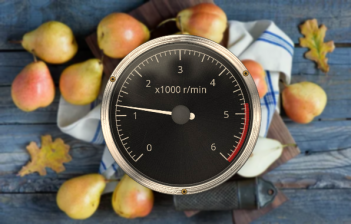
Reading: 1200 rpm
